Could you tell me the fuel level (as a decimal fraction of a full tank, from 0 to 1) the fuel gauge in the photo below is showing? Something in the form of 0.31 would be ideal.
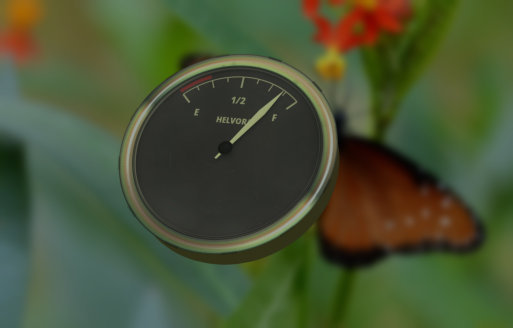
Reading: 0.875
